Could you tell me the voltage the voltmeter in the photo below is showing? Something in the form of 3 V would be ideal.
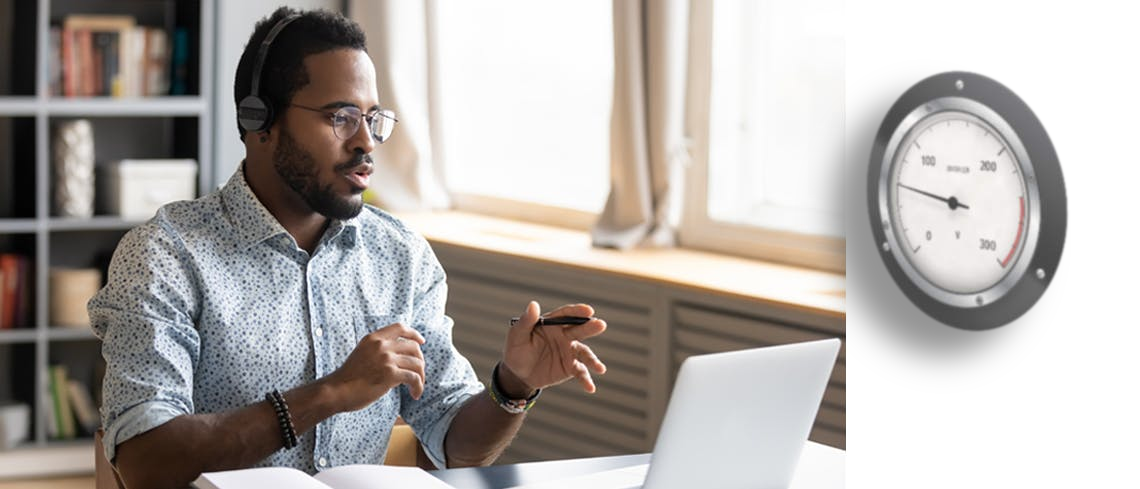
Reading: 60 V
